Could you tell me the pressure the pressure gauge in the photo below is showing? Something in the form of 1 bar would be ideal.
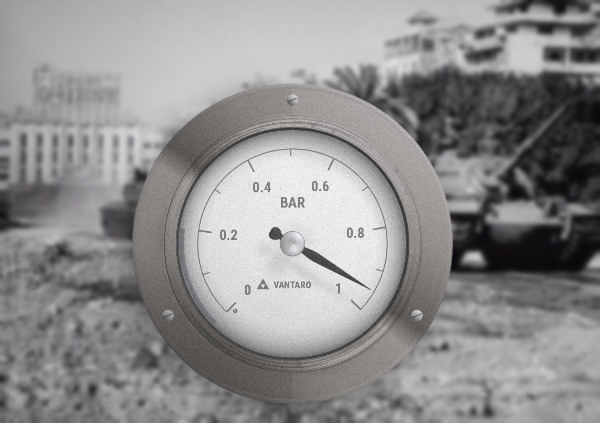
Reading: 0.95 bar
